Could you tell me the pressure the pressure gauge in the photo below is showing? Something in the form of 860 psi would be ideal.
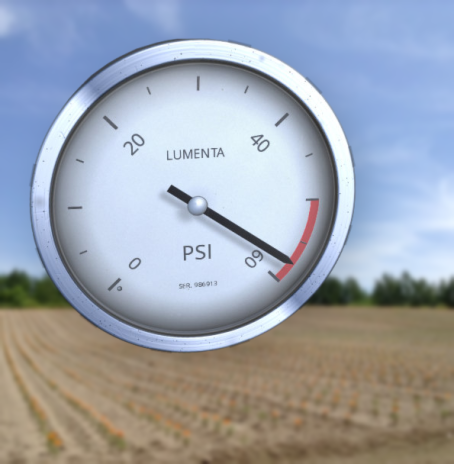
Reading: 57.5 psi
